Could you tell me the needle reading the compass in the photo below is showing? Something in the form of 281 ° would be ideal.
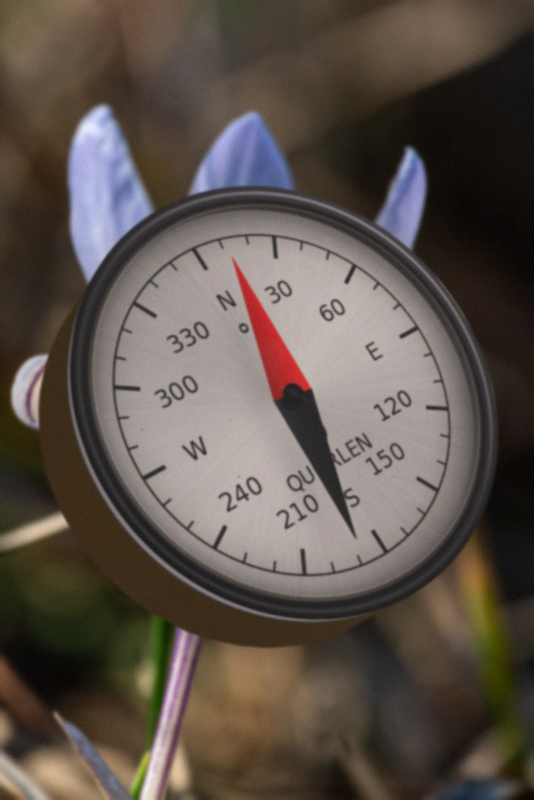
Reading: 10 °
